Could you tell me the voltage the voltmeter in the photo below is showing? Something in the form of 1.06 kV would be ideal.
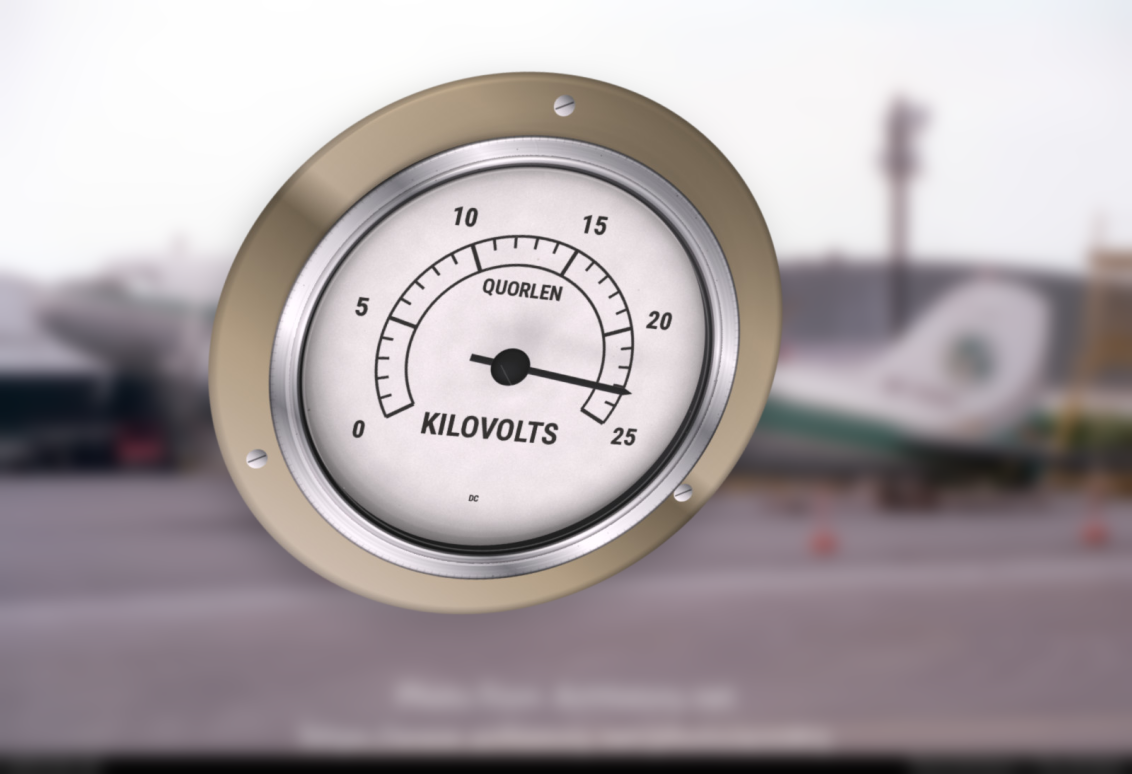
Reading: 23 kV
